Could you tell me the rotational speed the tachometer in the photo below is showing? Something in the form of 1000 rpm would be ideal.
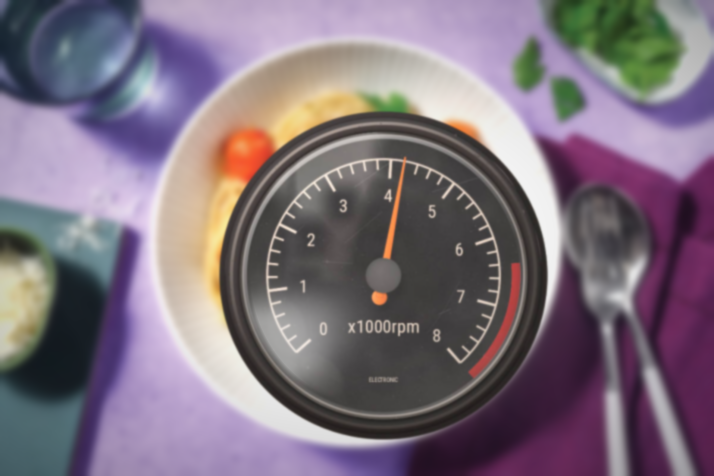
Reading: 4200 rpm
